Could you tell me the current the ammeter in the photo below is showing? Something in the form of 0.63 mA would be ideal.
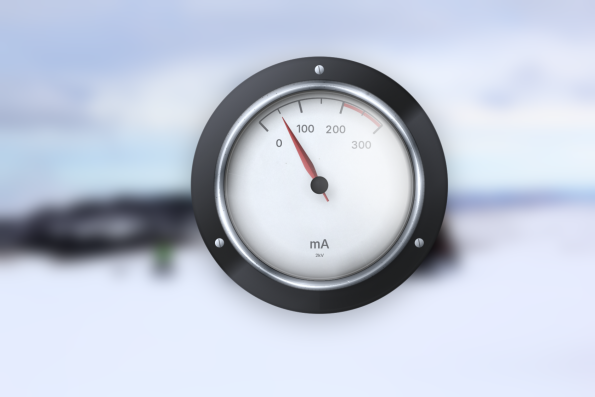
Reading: 50 mA
